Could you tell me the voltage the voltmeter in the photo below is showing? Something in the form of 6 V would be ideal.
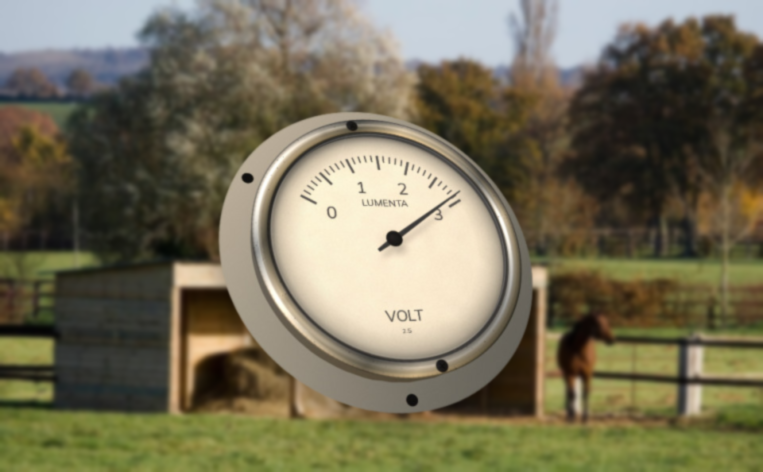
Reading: 2.9 V
